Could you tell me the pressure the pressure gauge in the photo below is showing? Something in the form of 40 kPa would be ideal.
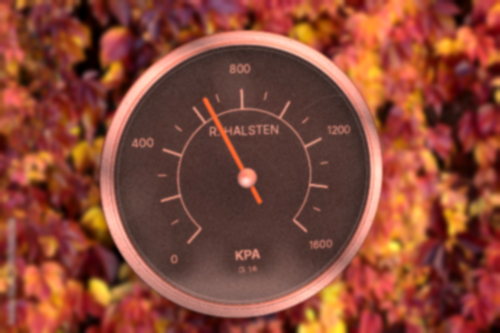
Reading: 650 kPa
